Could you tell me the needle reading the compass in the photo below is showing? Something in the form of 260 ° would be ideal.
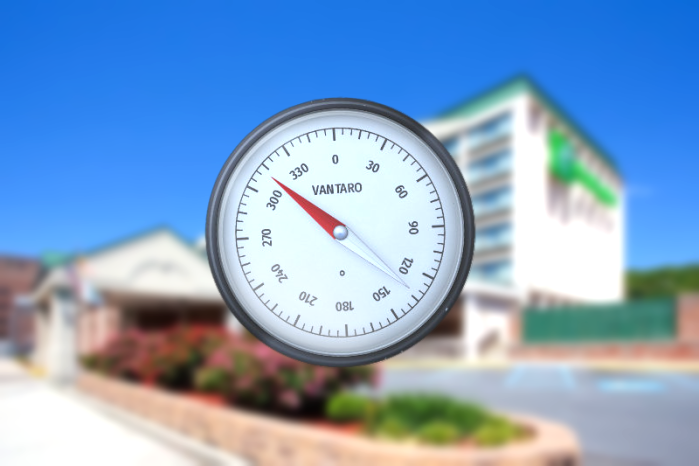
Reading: 312.5 °
